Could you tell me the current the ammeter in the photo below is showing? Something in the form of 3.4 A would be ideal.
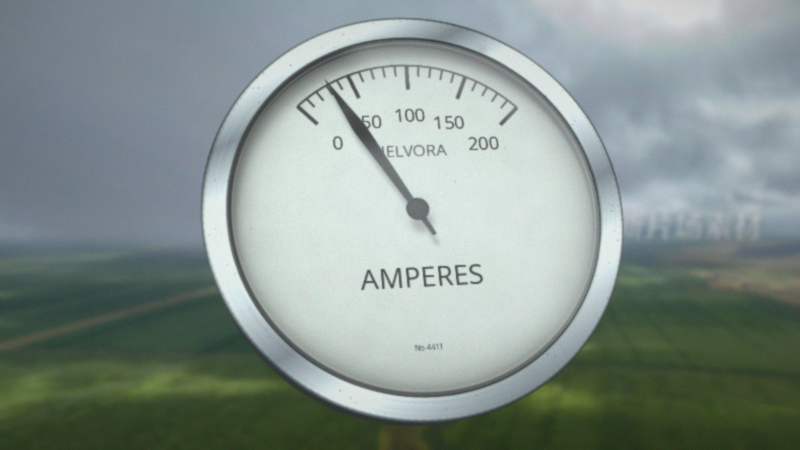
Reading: 30 A
